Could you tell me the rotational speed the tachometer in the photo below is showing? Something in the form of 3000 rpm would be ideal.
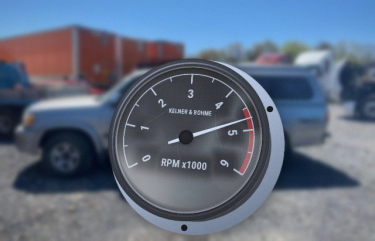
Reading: 4750 rpm
